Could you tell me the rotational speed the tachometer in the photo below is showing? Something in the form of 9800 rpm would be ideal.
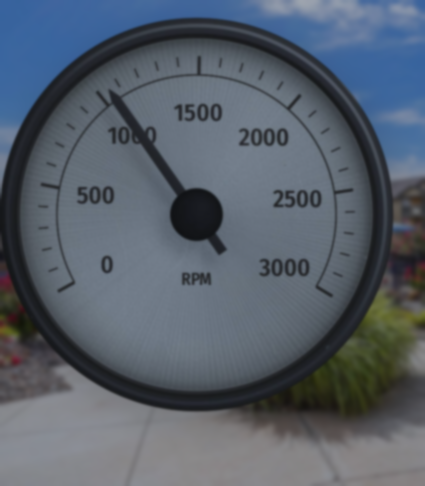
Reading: 1050 rpm
